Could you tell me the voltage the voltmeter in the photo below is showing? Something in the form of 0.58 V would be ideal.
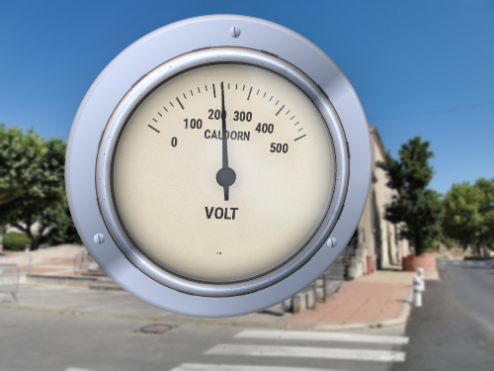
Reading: 220 V
